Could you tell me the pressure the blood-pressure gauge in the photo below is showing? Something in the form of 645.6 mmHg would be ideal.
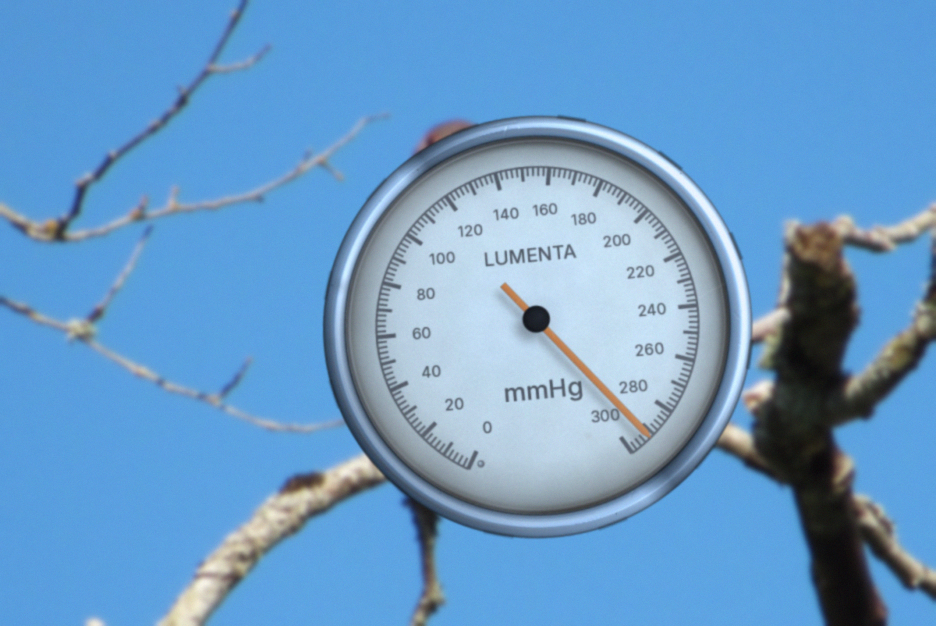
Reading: 292 mmHg
